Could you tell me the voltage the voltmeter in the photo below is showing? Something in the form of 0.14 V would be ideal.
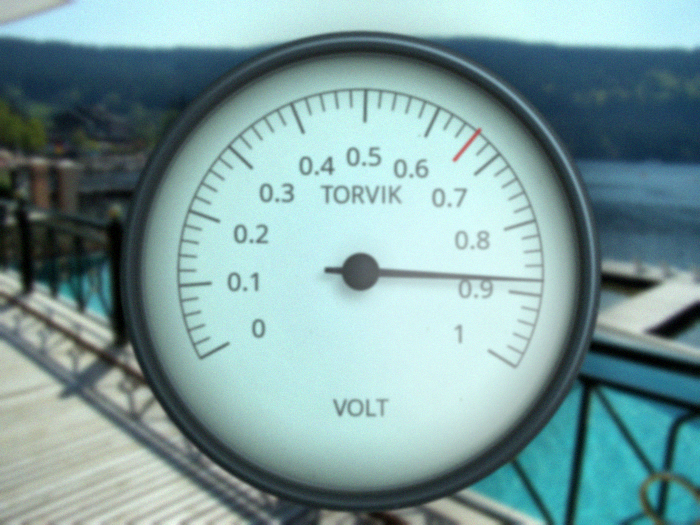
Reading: 0.88 V
